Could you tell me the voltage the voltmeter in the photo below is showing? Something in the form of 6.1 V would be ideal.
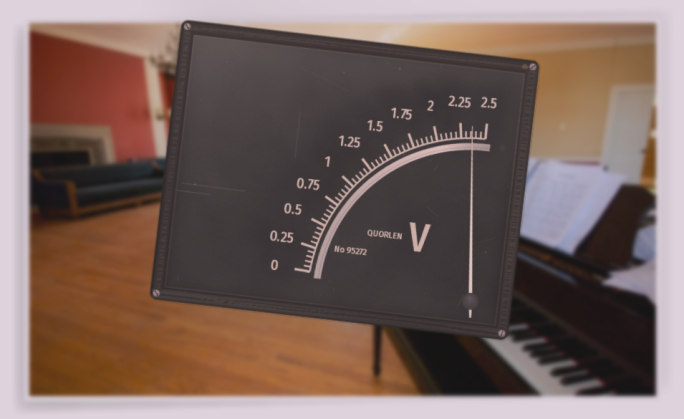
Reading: 2.35 V
